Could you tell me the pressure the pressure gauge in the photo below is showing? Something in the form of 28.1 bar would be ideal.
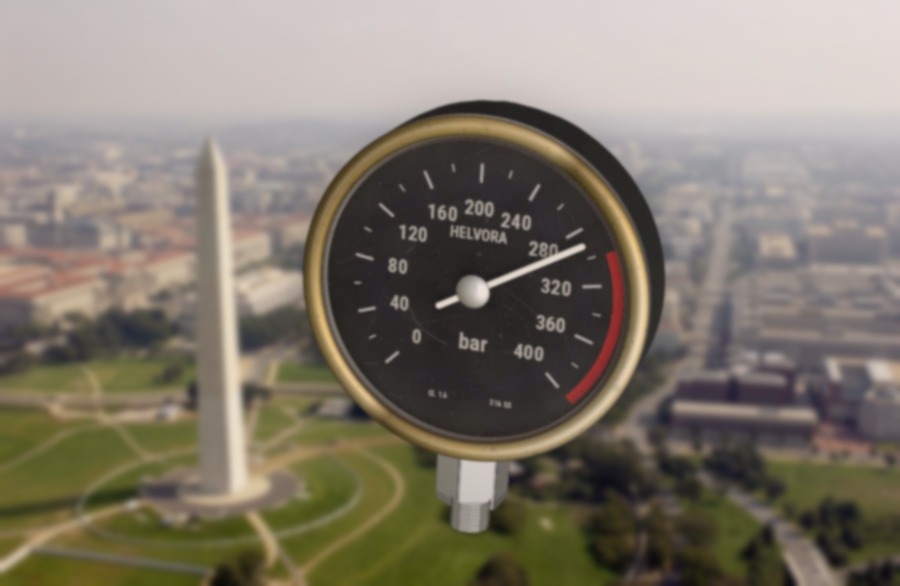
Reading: 290 bar
